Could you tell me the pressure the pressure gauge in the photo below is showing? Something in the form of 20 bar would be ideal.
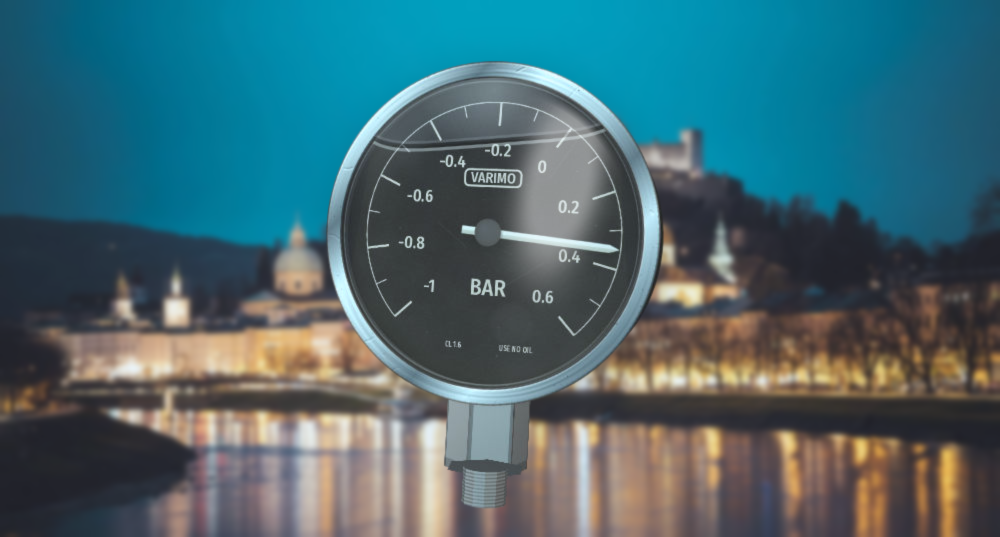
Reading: 0.35 bar
